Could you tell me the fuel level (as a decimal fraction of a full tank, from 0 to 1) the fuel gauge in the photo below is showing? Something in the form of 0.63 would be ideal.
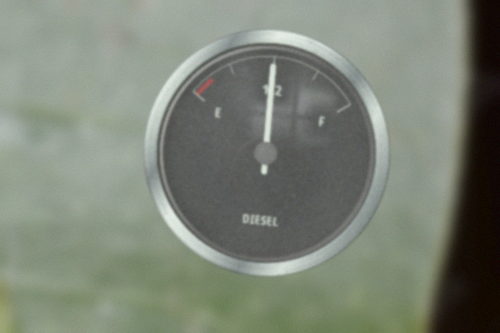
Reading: 0.5
